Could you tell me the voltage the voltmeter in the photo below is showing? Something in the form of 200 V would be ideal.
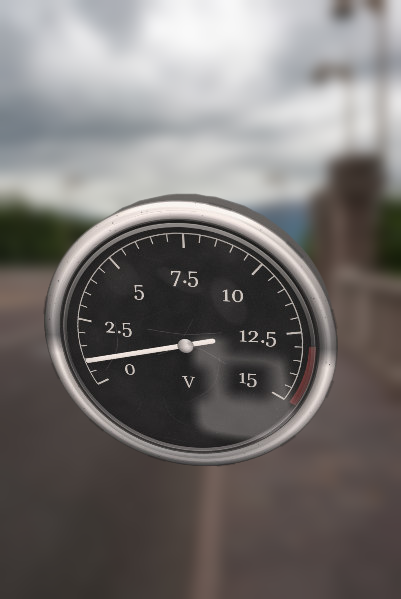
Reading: 1 V
